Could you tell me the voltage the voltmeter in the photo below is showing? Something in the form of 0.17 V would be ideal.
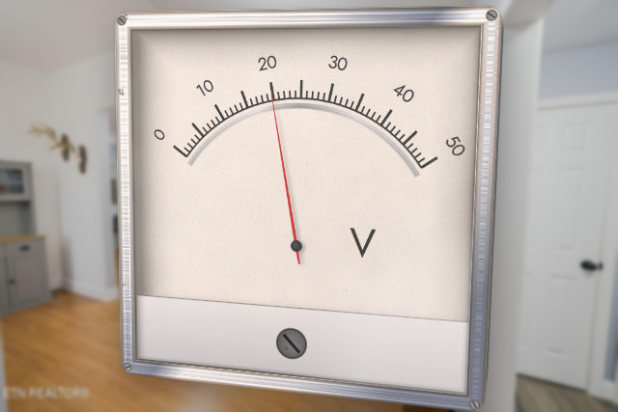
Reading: 20 V
